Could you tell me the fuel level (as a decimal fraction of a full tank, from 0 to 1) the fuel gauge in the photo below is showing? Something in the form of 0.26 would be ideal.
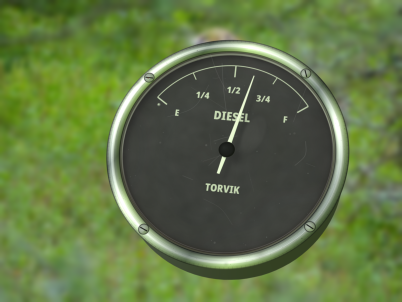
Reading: 0.625
